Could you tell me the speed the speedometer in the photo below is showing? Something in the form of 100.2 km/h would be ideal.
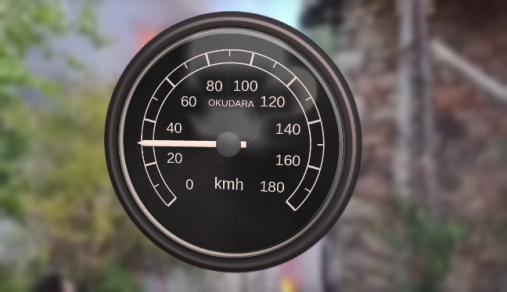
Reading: 30 km/h
